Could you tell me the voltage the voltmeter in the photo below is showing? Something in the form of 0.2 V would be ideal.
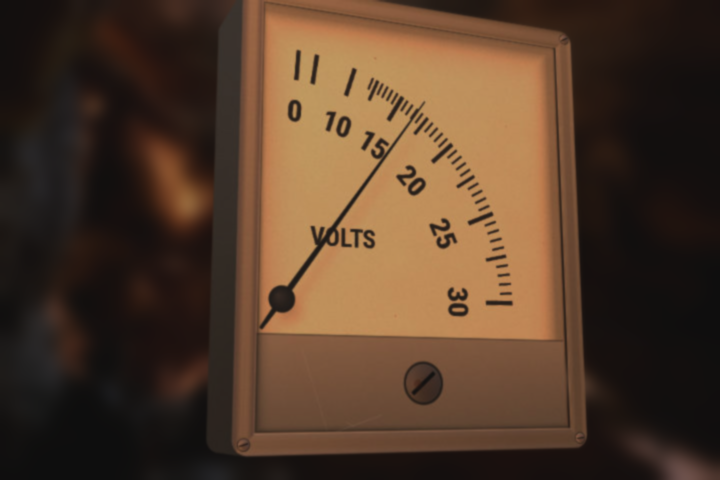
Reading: 16.5 V
